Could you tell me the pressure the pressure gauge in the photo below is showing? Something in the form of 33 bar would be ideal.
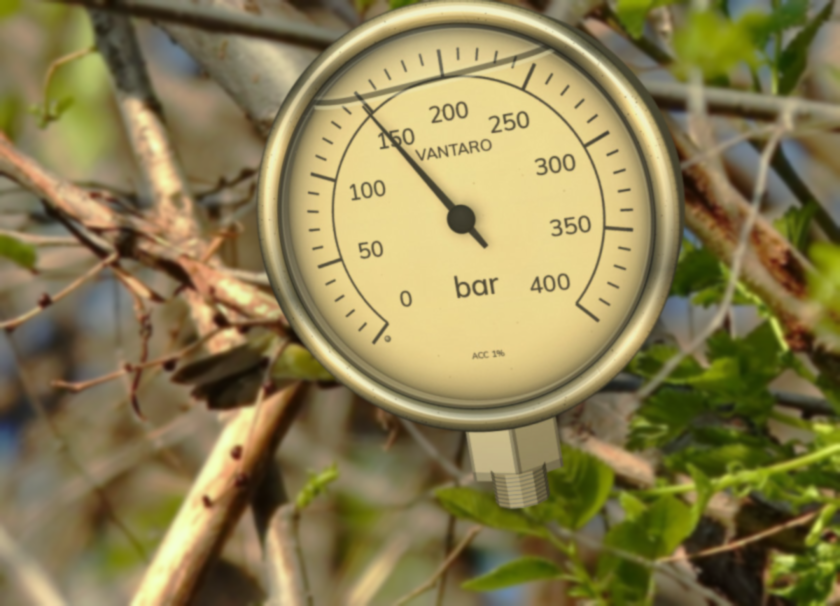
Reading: 150 bar
